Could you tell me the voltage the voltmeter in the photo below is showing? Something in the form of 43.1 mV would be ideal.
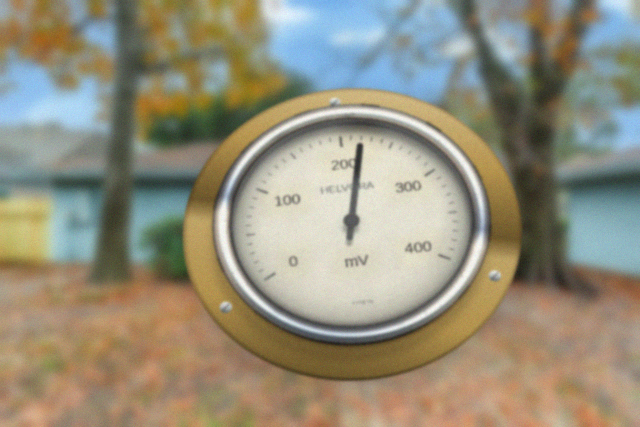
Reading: 220 mV
